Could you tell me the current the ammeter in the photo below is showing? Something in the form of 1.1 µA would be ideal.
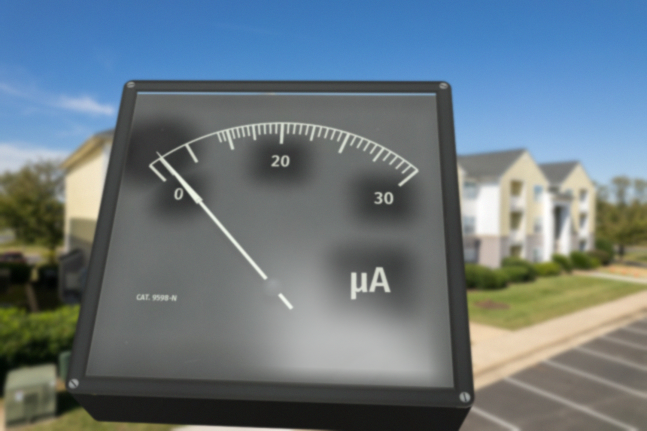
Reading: 5 µA
